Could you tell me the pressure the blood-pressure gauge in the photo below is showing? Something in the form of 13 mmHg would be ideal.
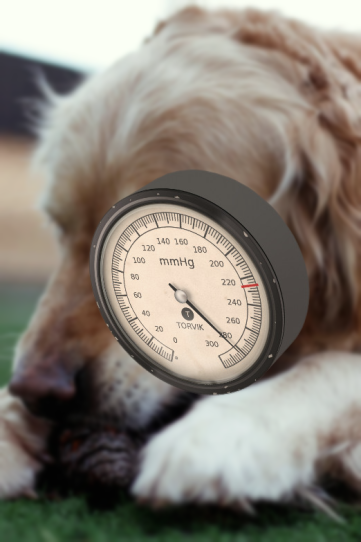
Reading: 280 mmHg
